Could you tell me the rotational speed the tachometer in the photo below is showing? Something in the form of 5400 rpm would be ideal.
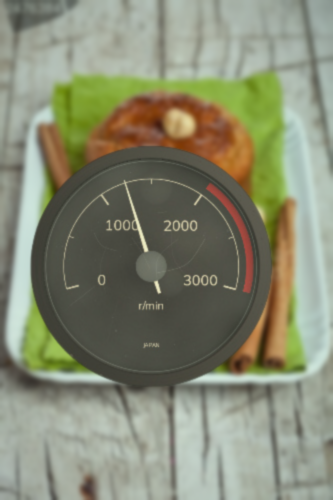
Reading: 1250 rpm
